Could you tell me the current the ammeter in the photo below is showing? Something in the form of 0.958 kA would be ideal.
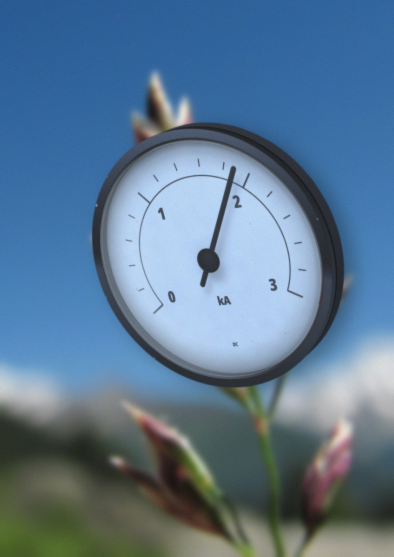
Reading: 1.9 kA
